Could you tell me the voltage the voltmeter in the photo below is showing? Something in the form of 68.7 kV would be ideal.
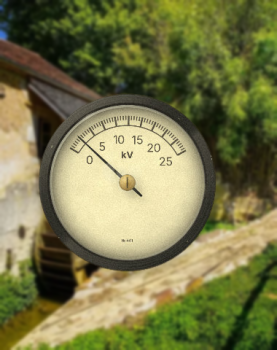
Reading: 2.5 kV
